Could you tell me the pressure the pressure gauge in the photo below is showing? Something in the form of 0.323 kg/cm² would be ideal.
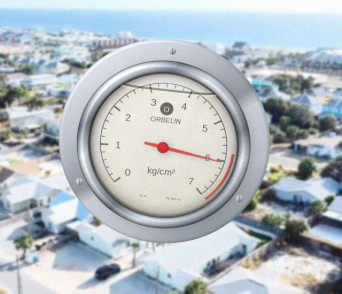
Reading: 6 kg/cm²
